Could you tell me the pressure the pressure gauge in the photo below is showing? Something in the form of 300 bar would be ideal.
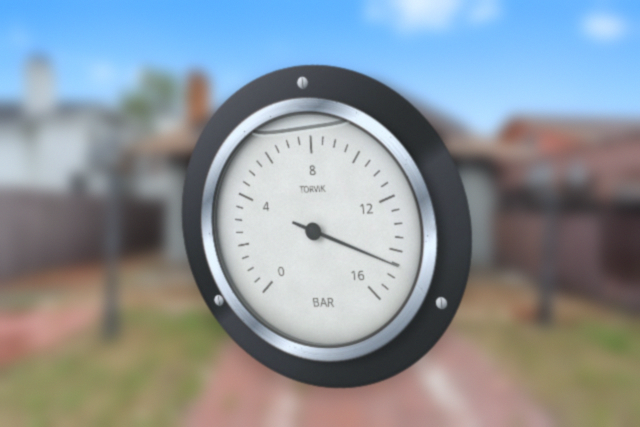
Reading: 14.5 bar
